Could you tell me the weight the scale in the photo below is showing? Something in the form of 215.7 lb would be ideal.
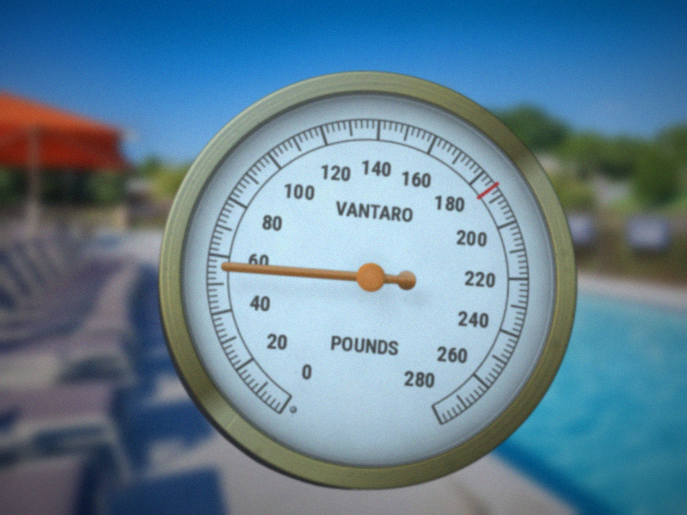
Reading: 56 lb
